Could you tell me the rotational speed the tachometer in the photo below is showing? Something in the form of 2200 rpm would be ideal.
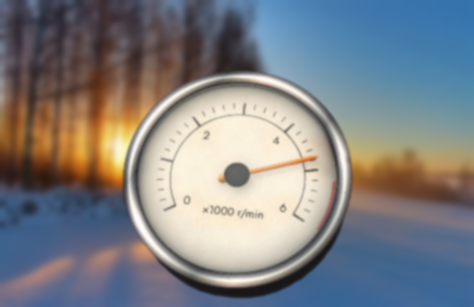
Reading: 4800 rpm
